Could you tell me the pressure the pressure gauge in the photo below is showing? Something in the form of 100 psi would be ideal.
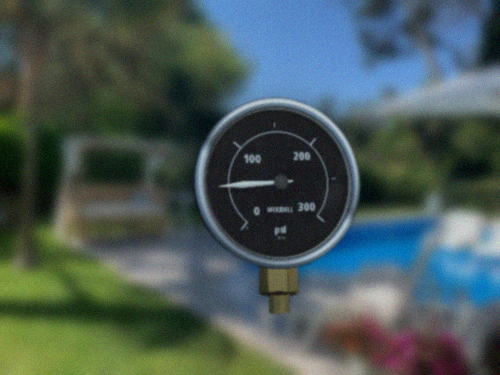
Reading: 50 psi
